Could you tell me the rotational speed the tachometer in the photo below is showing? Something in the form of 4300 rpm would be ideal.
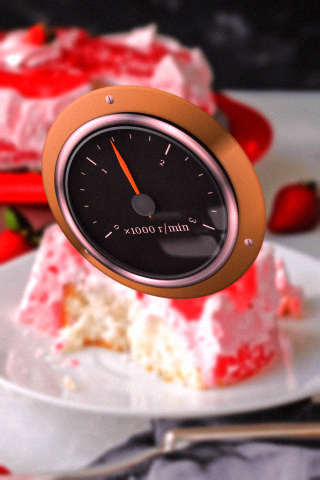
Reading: 1400 rpm
